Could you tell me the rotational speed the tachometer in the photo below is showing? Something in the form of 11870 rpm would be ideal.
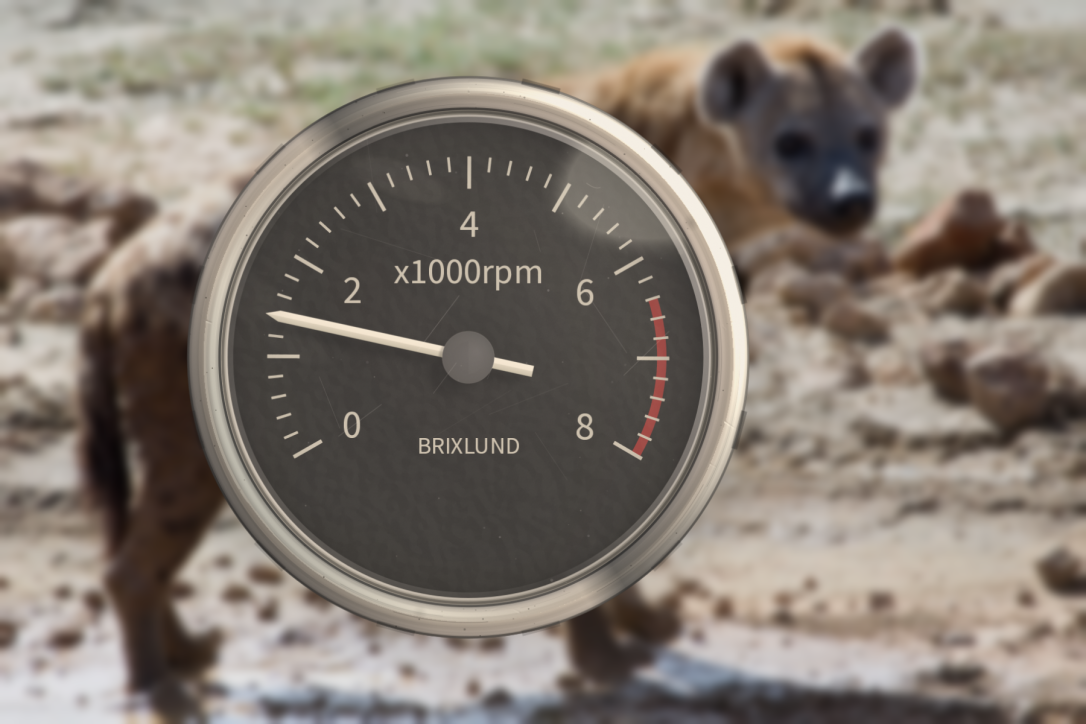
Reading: 1400 rpm
